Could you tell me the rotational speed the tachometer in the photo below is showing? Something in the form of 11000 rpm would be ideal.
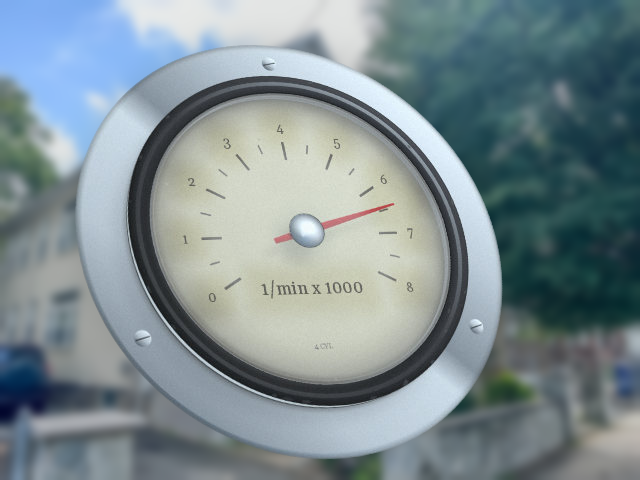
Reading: 6500 rpm
